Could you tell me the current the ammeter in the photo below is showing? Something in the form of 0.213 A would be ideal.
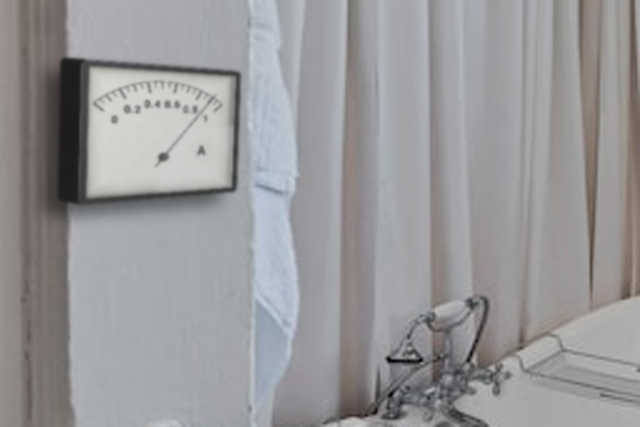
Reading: 0.9 A
